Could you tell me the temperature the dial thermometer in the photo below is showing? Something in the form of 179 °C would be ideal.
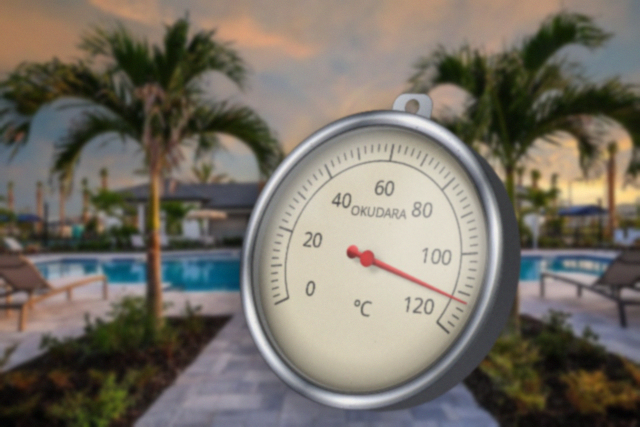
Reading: 112 °C
